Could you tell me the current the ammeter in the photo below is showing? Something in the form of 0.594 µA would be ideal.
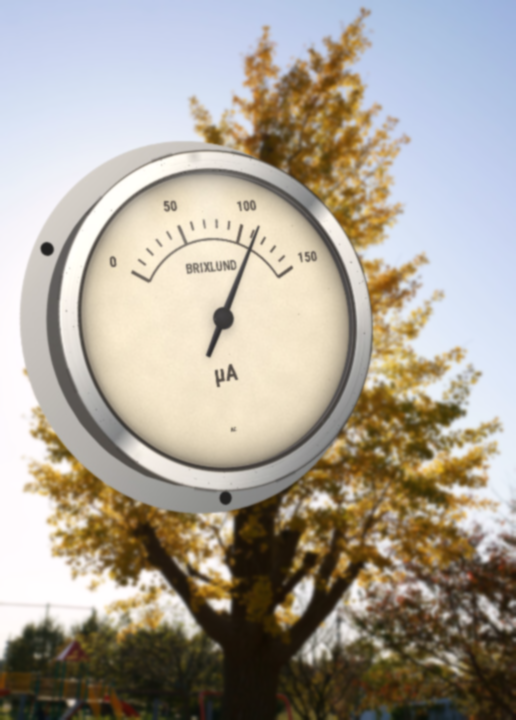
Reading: 110 µA
